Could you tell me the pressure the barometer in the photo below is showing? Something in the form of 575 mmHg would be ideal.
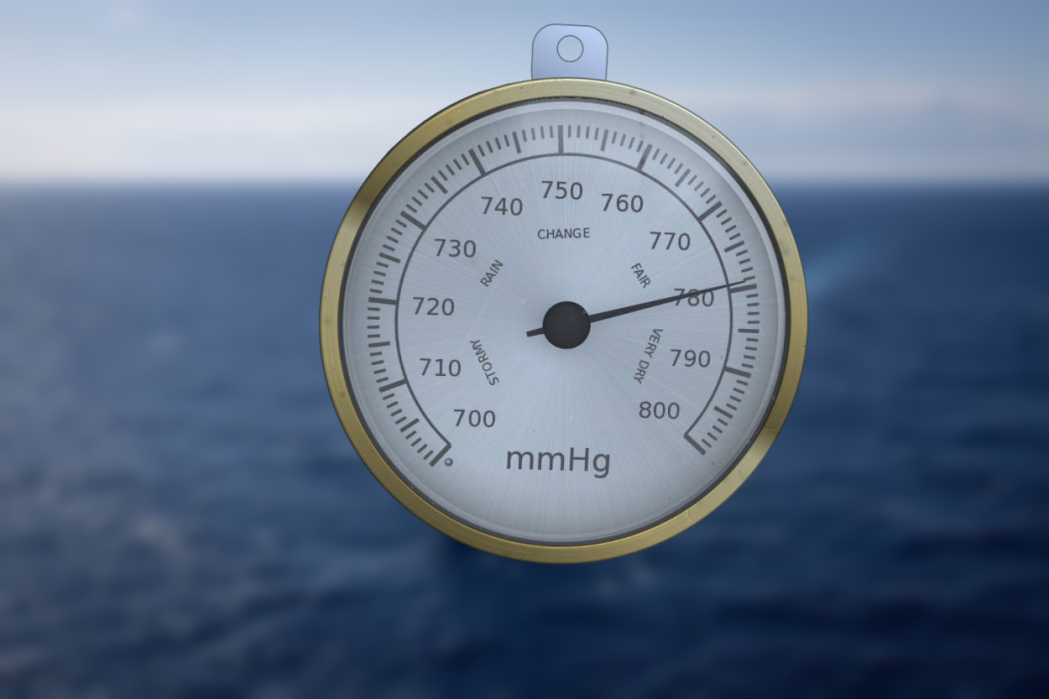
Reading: 779 mmHg
